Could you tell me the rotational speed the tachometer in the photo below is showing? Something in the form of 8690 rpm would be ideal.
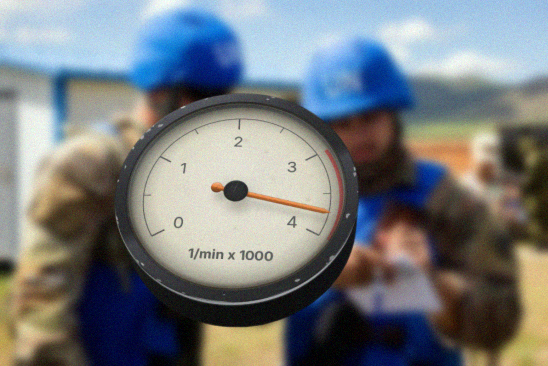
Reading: 3750 rpm
